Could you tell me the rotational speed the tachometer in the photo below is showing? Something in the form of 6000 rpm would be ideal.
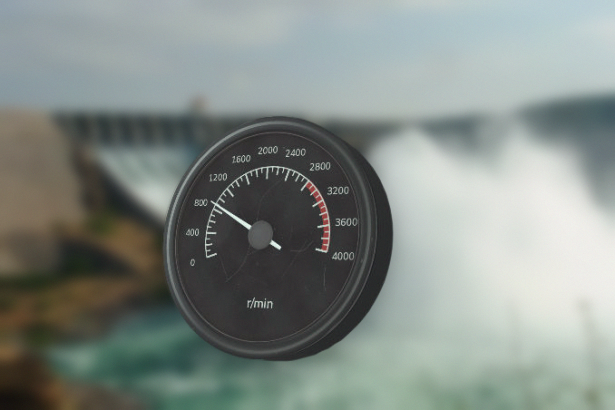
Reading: 900 rpm
